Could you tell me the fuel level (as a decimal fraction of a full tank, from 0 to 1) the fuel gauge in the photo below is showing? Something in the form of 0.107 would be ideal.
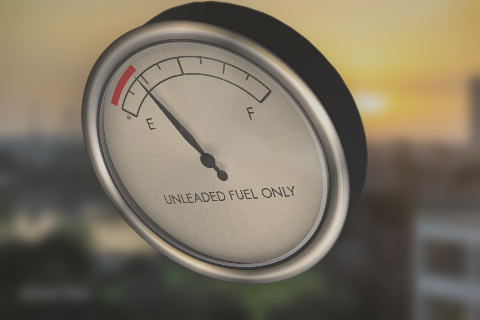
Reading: 0.25
